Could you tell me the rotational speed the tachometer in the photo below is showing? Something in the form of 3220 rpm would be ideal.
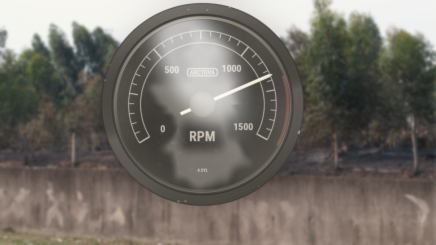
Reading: 1175 rpm
